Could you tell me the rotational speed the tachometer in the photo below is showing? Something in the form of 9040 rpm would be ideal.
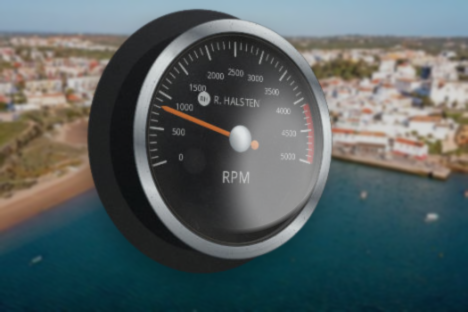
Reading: 800 rpm
